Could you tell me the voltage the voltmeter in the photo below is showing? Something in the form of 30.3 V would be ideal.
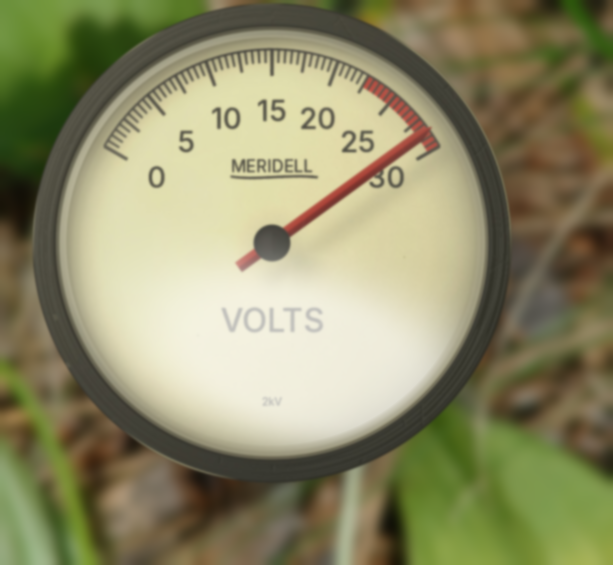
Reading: 28.5 V
